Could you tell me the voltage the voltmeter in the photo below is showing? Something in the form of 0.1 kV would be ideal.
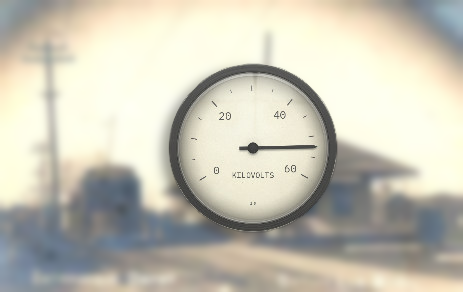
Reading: 52.5 kV
